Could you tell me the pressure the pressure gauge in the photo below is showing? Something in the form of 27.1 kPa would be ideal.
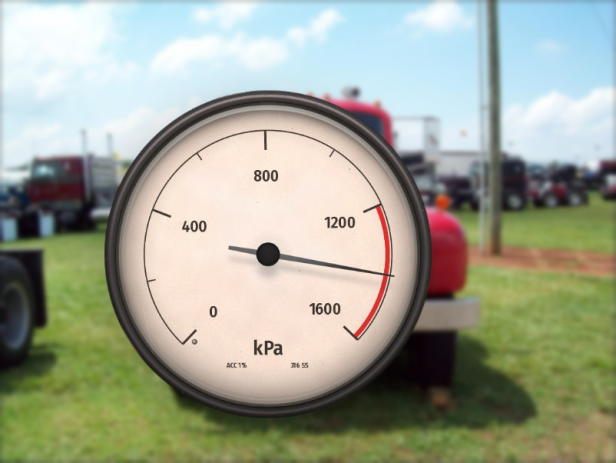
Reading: 1400 kPa
